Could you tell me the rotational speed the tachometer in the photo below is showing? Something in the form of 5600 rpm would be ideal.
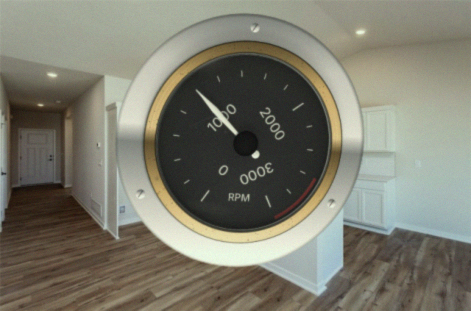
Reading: 1000 rpm
